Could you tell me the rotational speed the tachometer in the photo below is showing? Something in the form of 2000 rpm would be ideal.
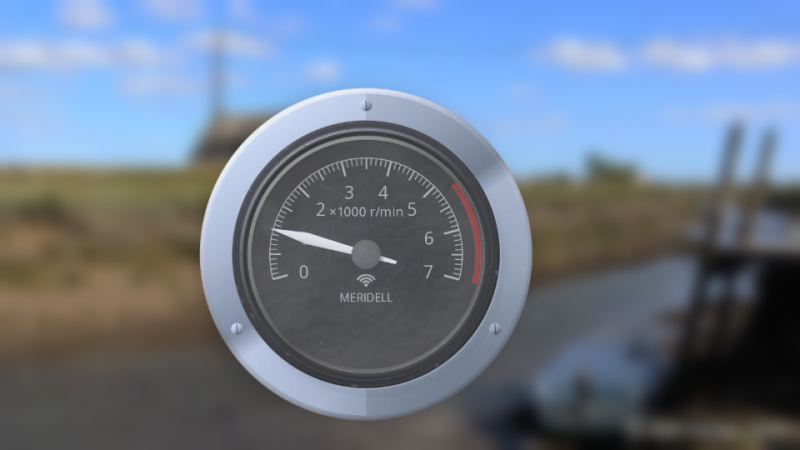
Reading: 1000 rpm
